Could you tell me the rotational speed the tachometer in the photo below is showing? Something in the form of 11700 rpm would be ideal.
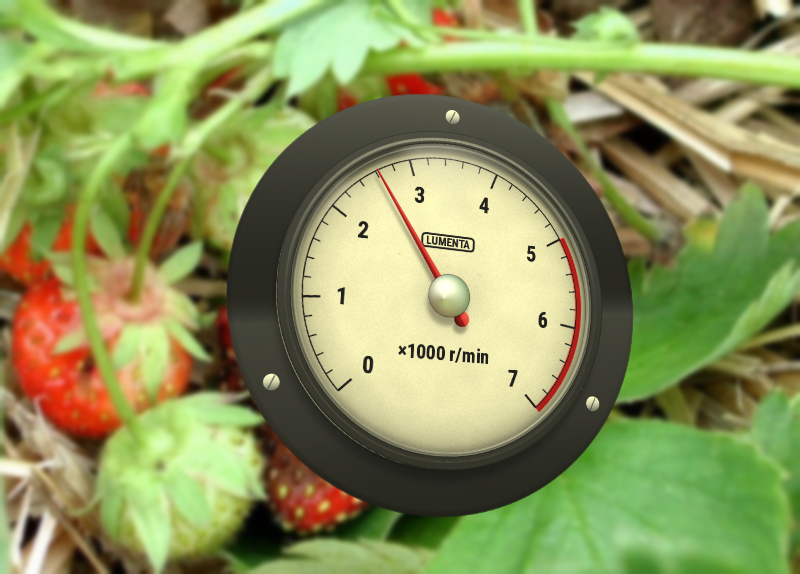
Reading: 2600 rpm
